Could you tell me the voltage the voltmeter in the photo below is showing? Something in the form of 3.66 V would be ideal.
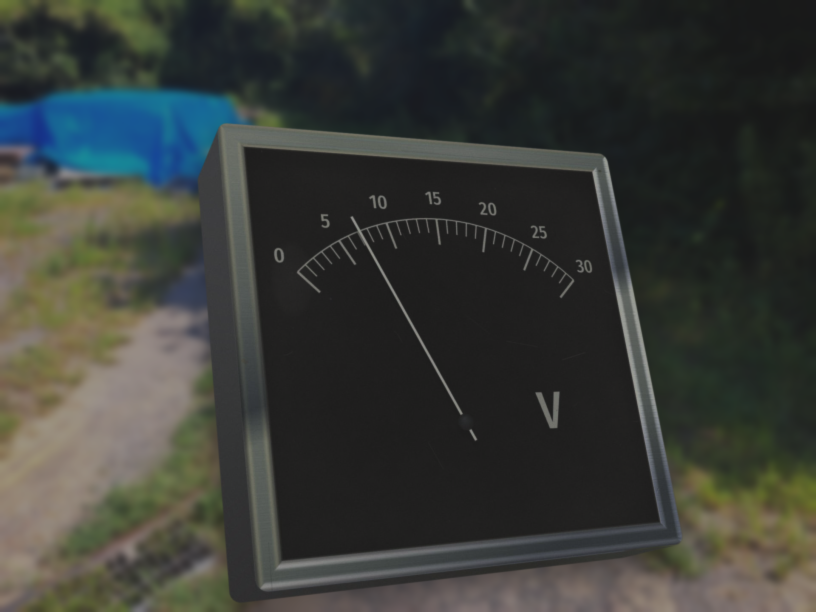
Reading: 7 V
